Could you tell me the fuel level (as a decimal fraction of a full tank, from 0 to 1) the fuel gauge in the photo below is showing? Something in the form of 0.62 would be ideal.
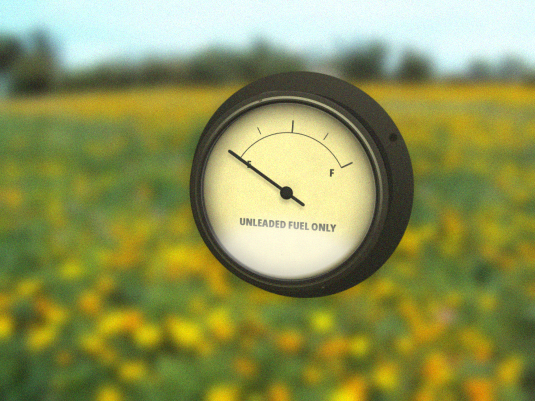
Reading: 0
